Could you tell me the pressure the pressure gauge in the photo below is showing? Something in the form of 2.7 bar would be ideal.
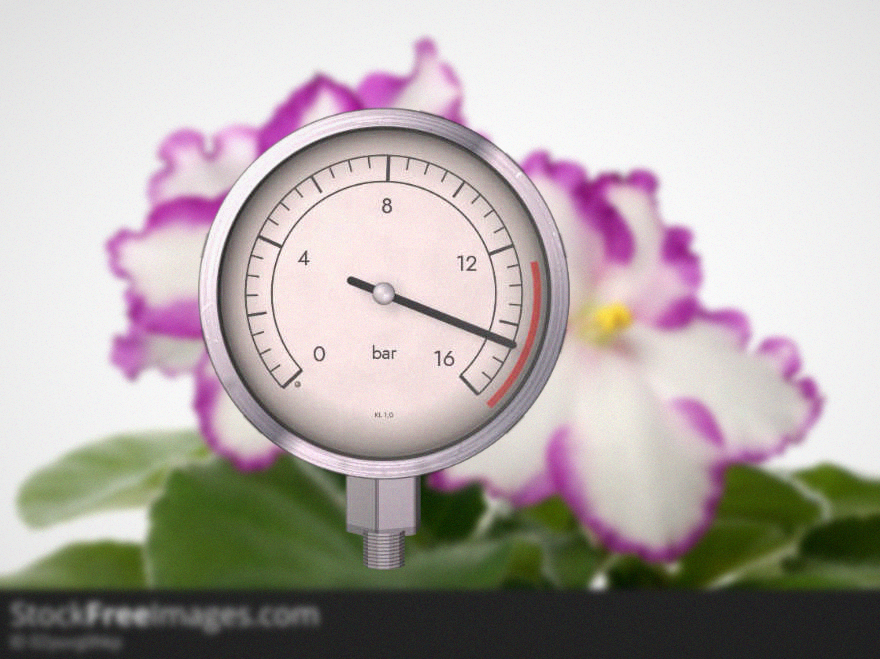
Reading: 14.5 bar
